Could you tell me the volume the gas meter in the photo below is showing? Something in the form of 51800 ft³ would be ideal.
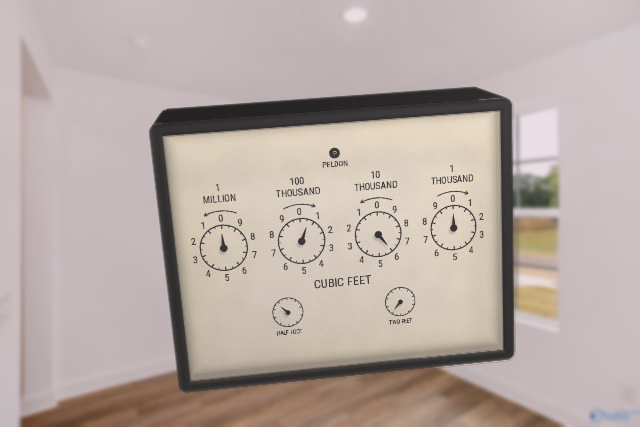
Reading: 6000 ft³
